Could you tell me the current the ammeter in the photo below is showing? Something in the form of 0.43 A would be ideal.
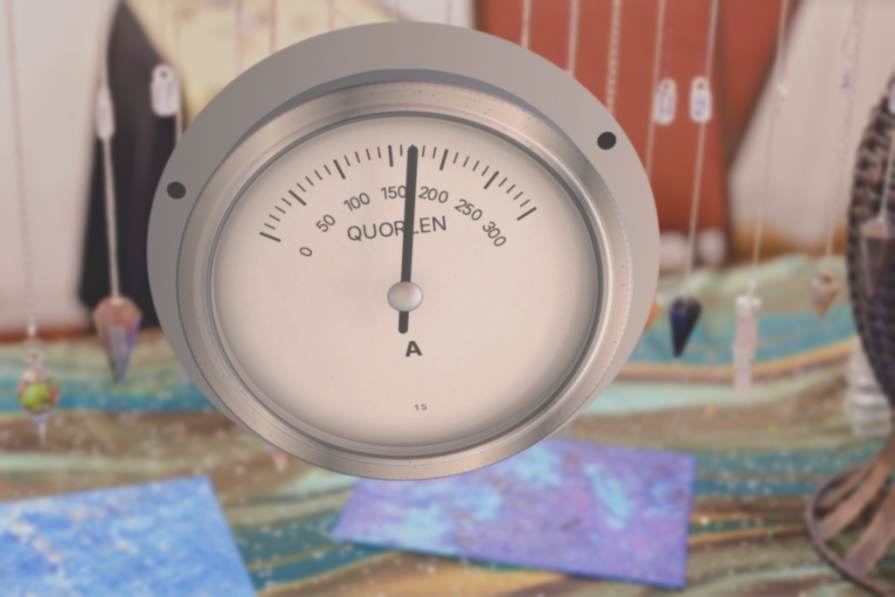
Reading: 170 A
